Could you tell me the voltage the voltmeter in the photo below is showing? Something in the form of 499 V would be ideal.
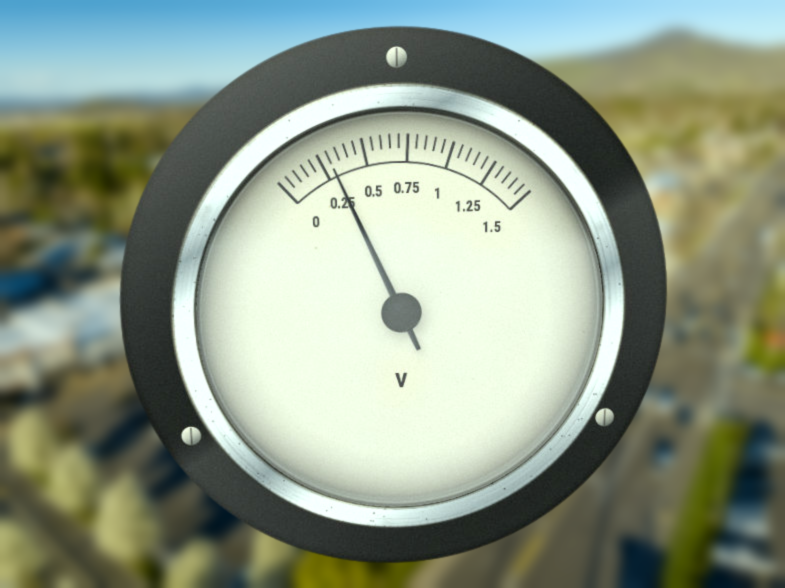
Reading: 0.3 V
